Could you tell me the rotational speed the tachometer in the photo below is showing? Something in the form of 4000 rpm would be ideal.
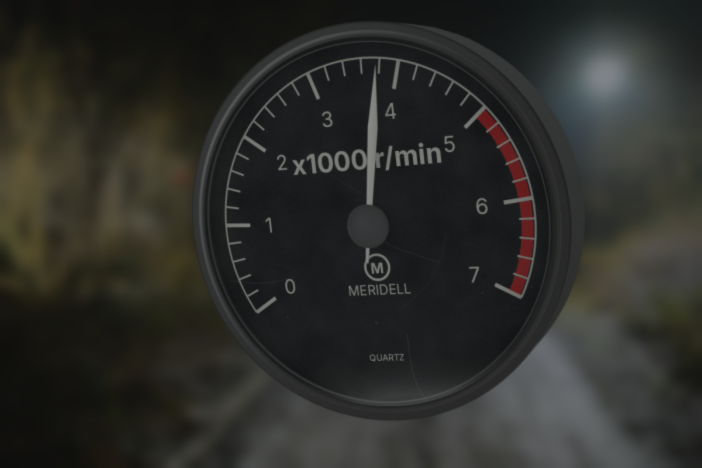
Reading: 3800 rpm
